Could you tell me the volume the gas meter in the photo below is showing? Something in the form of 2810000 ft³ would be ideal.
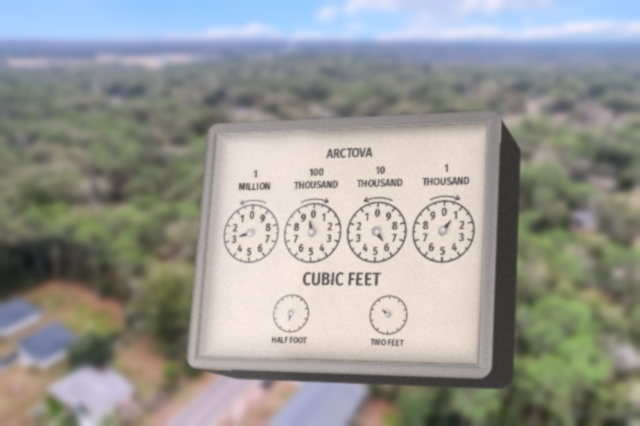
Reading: 296100 ft³
